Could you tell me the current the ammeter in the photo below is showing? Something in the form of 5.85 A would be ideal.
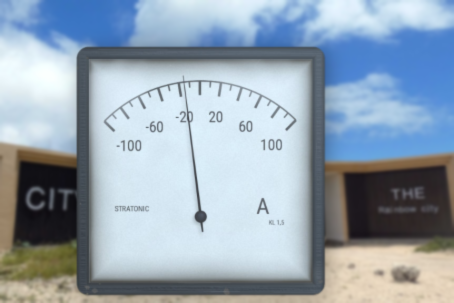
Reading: -15 A
